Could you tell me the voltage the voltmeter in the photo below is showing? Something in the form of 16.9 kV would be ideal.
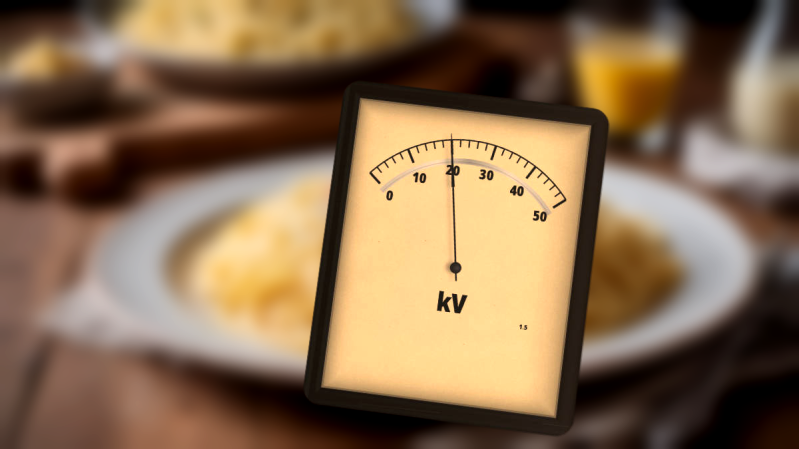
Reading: 20 kV
